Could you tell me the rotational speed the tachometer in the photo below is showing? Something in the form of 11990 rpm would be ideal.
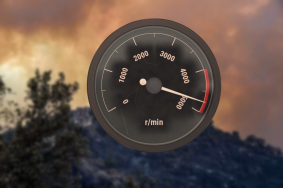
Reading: 4750 rpm
